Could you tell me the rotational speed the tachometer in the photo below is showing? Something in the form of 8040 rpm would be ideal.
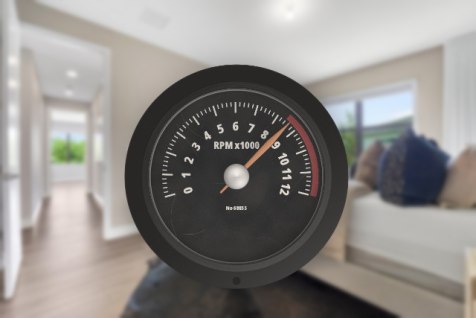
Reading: 8600 rpm
